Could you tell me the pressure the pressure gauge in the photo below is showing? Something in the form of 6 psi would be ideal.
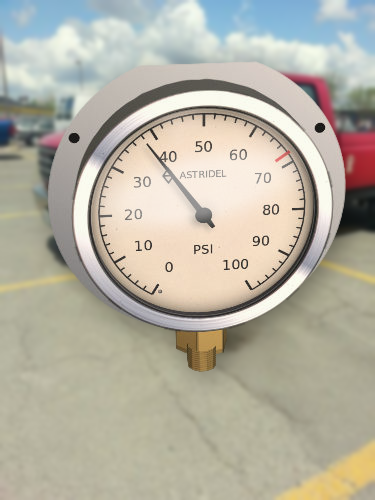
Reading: 38 psi
